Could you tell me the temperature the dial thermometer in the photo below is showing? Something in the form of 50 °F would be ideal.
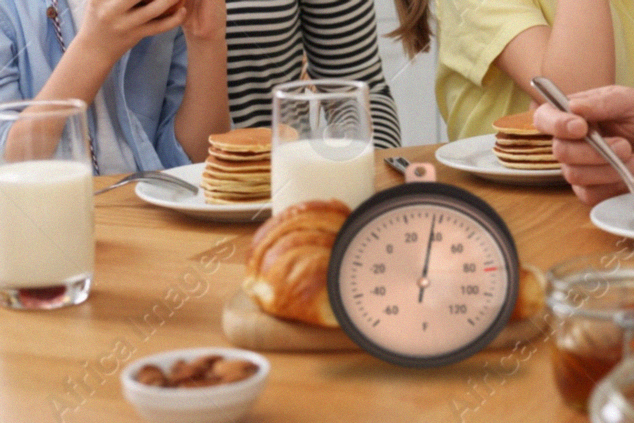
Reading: 36 °F
